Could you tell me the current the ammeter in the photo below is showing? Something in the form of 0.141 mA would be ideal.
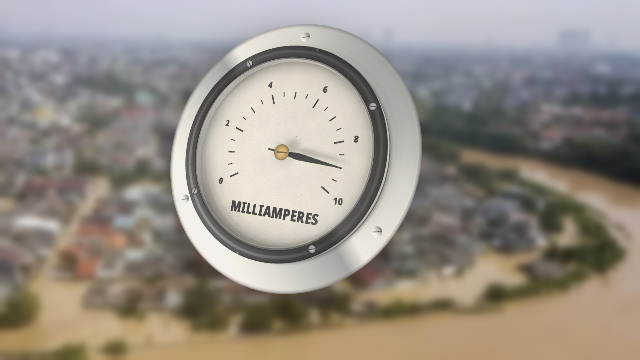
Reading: 9 mA
